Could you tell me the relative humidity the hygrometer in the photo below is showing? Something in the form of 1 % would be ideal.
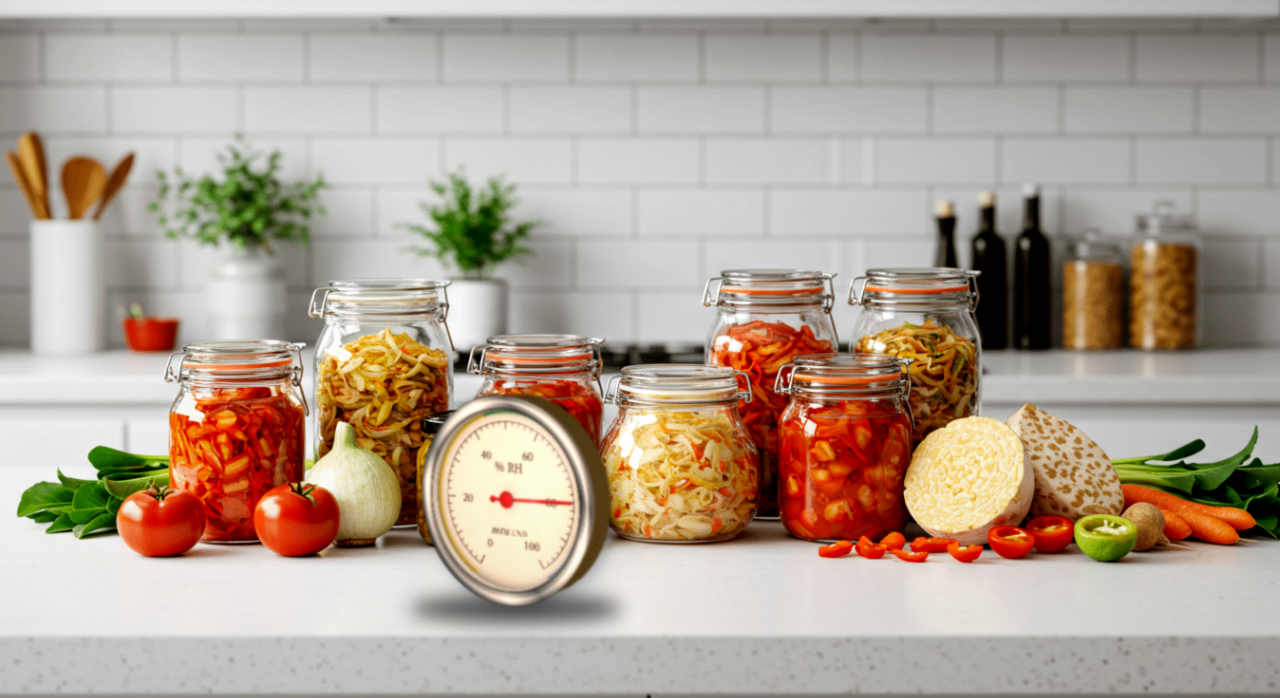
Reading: 80 %
